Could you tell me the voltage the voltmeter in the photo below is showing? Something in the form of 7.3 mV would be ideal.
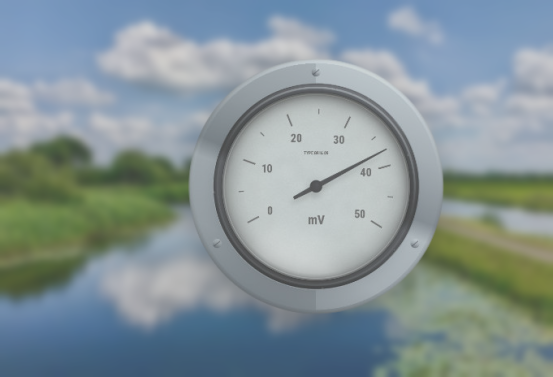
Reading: 37.5 mV
